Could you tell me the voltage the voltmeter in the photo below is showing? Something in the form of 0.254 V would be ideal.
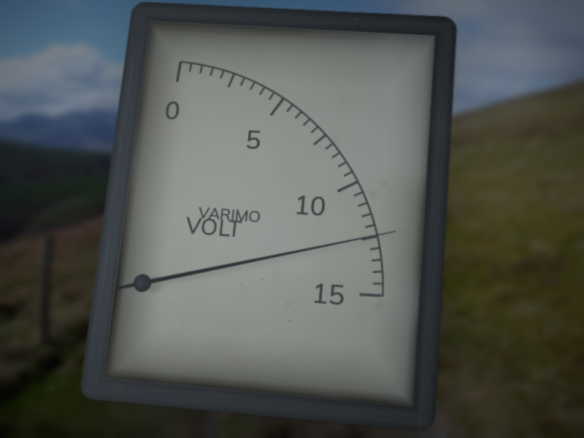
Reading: 12.5 V
